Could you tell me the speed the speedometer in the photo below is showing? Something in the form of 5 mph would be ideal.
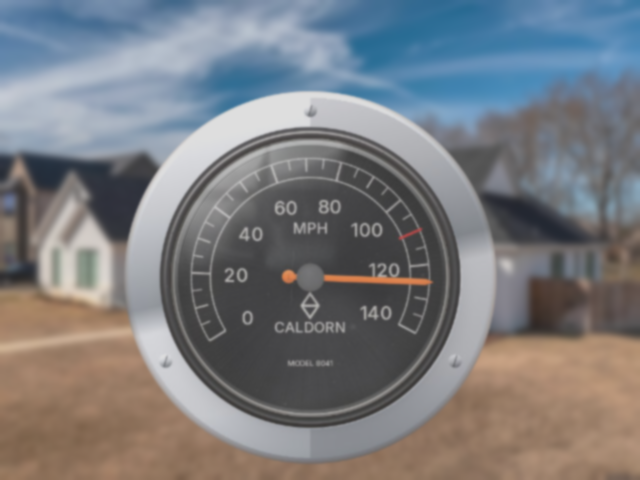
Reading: 125 mph
